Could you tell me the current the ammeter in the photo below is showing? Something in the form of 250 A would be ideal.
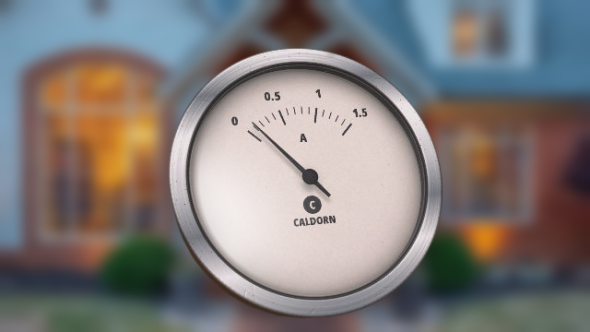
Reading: 0.1 A
